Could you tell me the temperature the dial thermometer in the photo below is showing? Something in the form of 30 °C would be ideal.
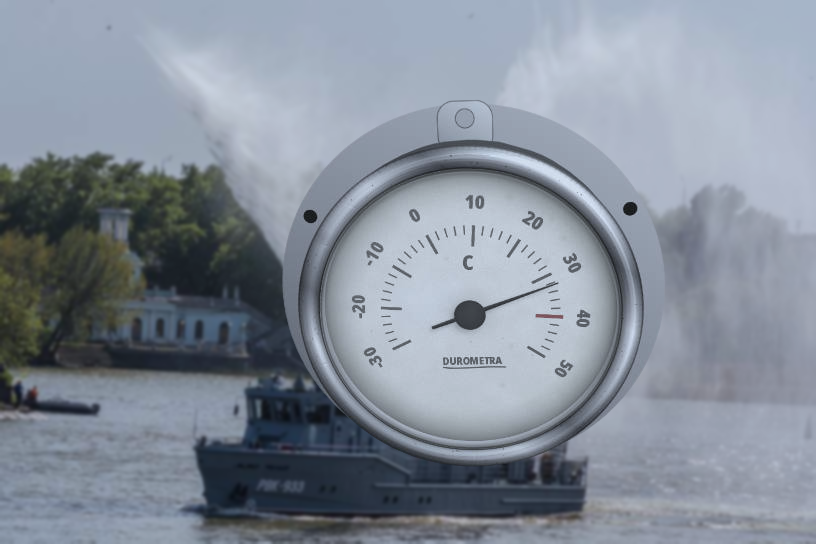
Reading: 32 °C
